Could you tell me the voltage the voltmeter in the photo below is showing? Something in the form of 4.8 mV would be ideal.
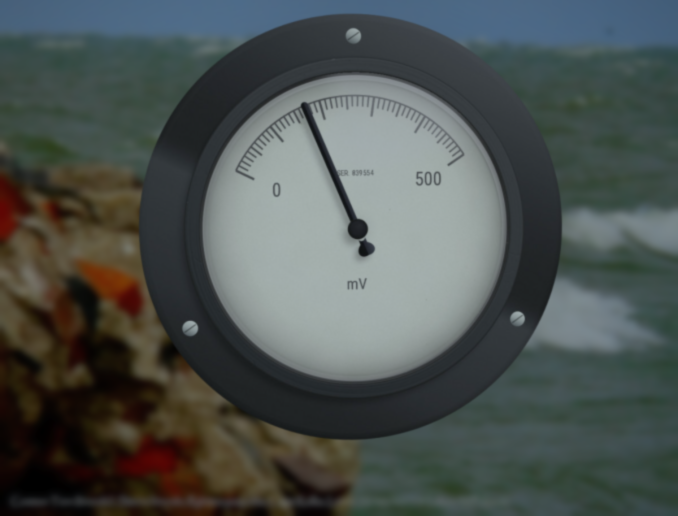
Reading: 170 mV
